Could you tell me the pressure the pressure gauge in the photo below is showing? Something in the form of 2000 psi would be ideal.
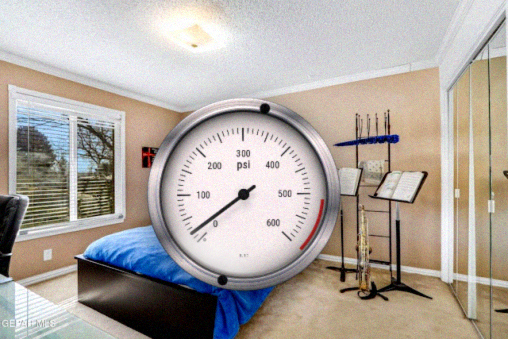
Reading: 20 psi
